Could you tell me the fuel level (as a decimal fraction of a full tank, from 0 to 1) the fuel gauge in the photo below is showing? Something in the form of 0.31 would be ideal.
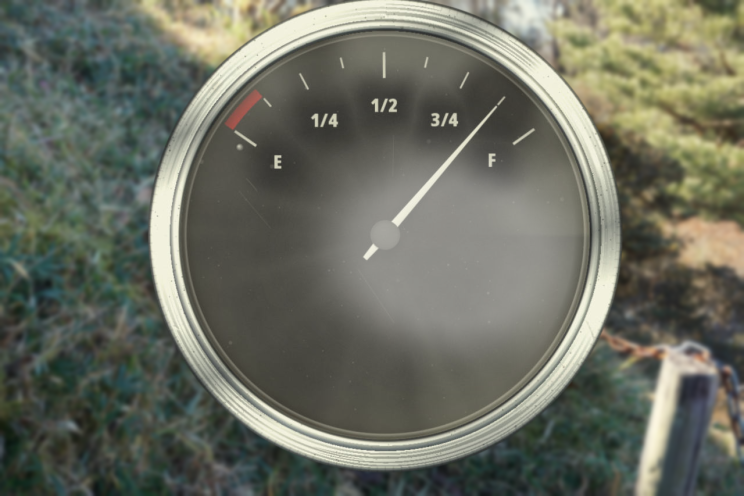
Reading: 0.875
